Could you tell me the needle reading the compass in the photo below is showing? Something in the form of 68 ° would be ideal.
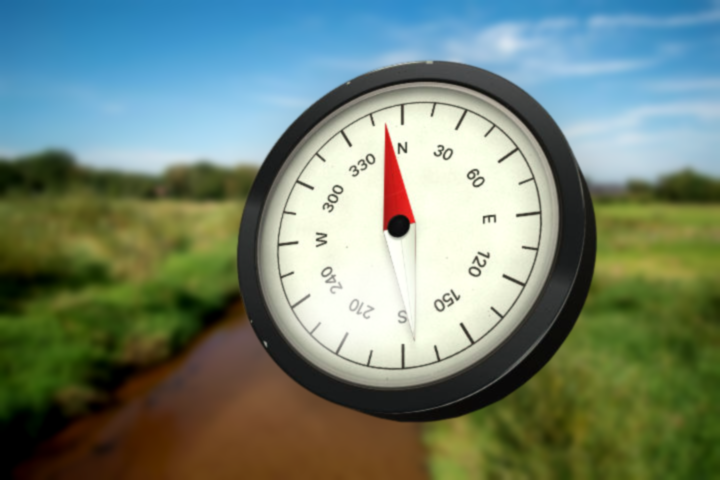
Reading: 352.5 °
